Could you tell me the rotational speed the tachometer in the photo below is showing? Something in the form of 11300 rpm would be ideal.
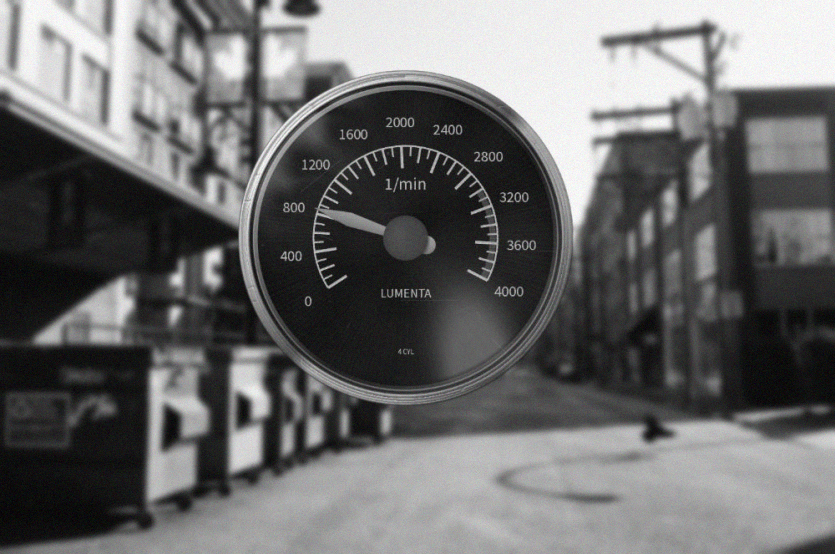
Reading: 850 rpm
